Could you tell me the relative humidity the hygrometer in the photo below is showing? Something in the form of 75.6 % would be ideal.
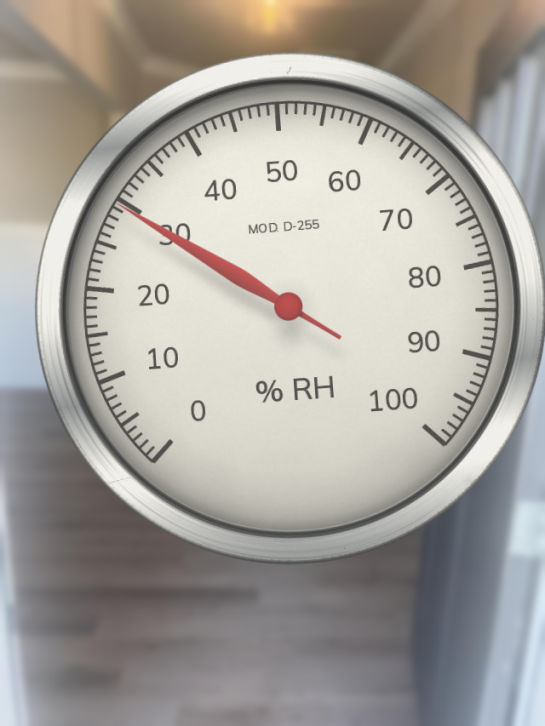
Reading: 29.5 %
